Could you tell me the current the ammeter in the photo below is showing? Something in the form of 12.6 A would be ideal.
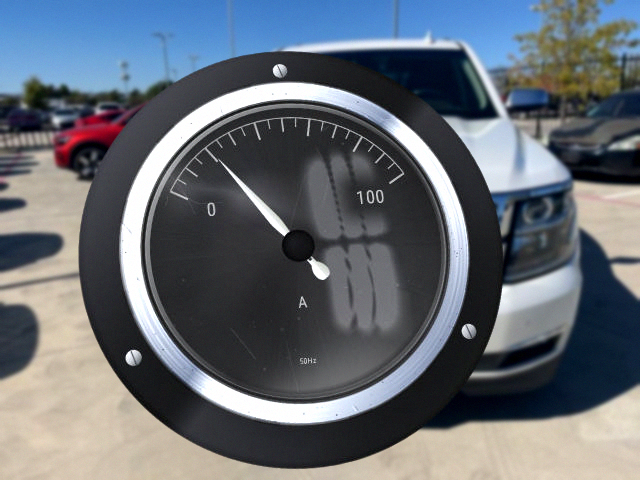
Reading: 20 A
